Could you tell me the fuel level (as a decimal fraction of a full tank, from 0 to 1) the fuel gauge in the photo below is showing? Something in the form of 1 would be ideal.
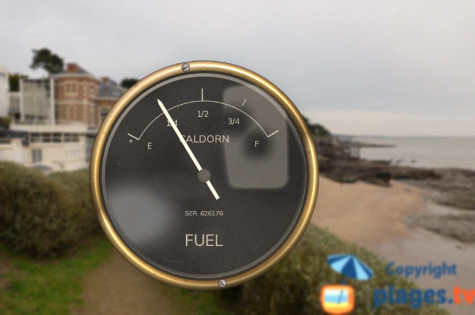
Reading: 0.25
